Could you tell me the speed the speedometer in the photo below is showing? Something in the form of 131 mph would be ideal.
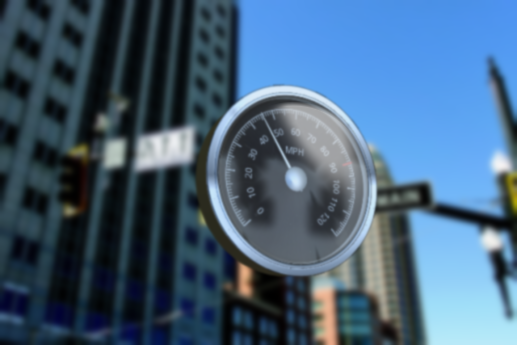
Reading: 45 mph
